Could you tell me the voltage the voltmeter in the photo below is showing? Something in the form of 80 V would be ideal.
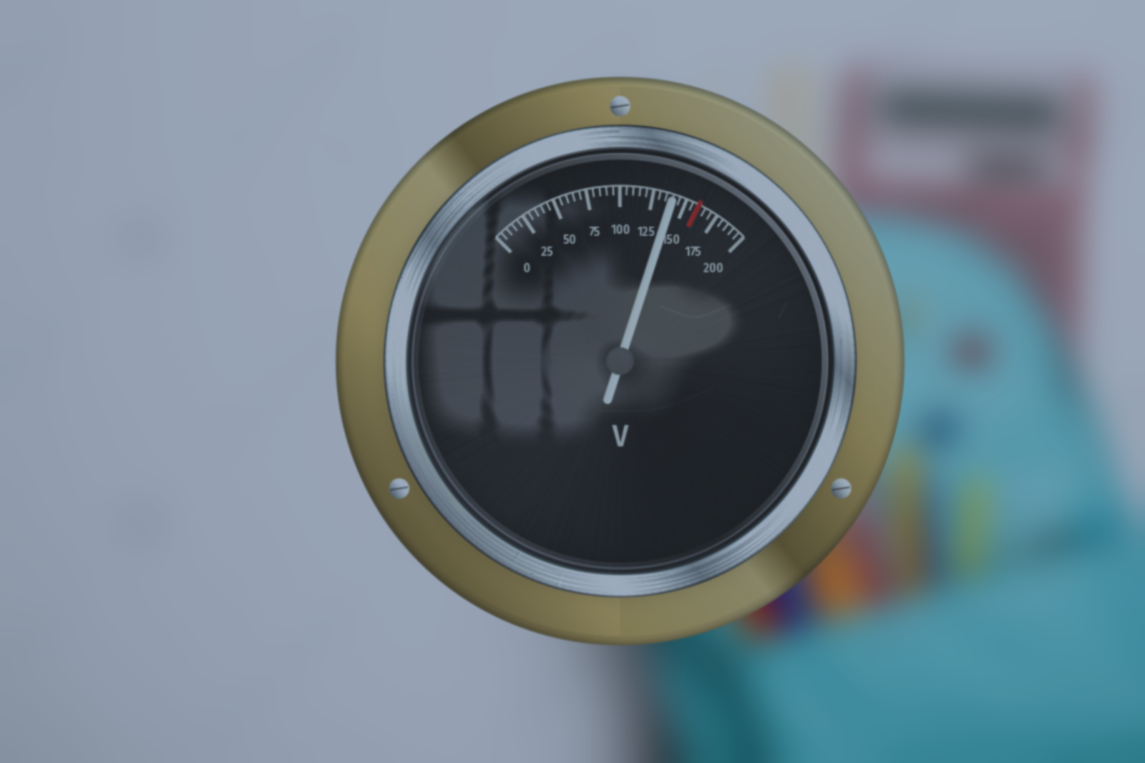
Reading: 140 V
